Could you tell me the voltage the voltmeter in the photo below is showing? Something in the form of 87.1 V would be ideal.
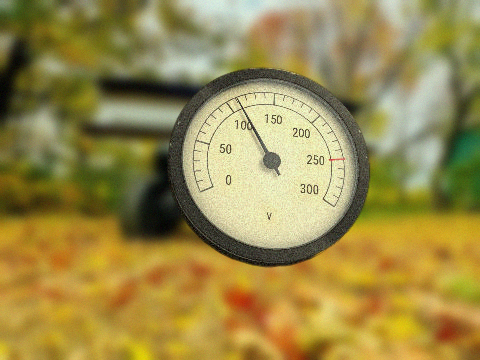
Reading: 110 V
